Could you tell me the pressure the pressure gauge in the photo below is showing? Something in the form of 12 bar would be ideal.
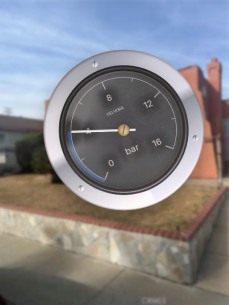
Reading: 4 bar
